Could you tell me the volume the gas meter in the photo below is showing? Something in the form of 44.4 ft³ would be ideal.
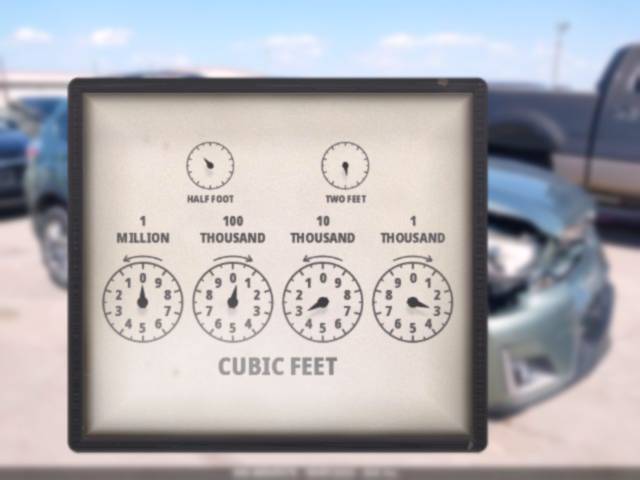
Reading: 3300 ft³
